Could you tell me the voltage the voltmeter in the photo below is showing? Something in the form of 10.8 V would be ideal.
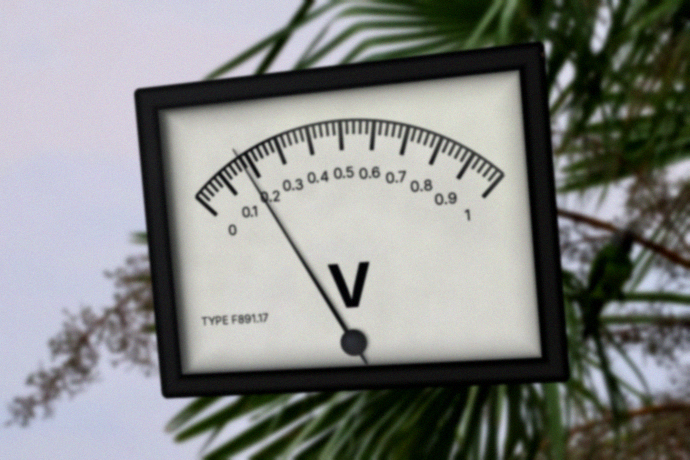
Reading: 0.18 V
